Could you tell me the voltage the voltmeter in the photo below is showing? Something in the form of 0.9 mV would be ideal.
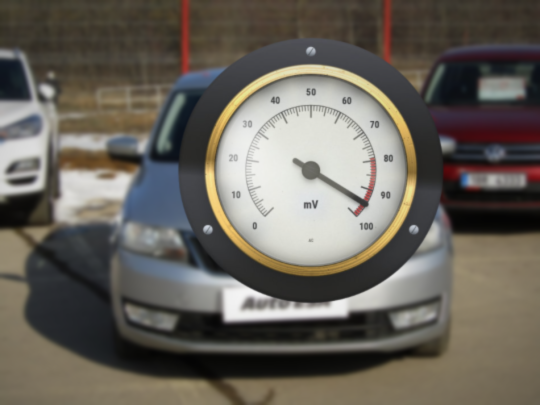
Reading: 95 mV
